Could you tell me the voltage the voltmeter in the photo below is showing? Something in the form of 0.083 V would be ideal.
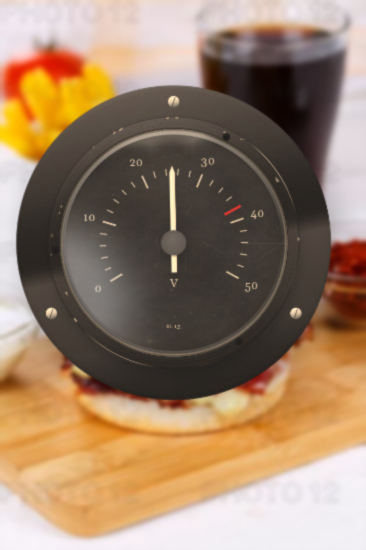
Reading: 25 V
